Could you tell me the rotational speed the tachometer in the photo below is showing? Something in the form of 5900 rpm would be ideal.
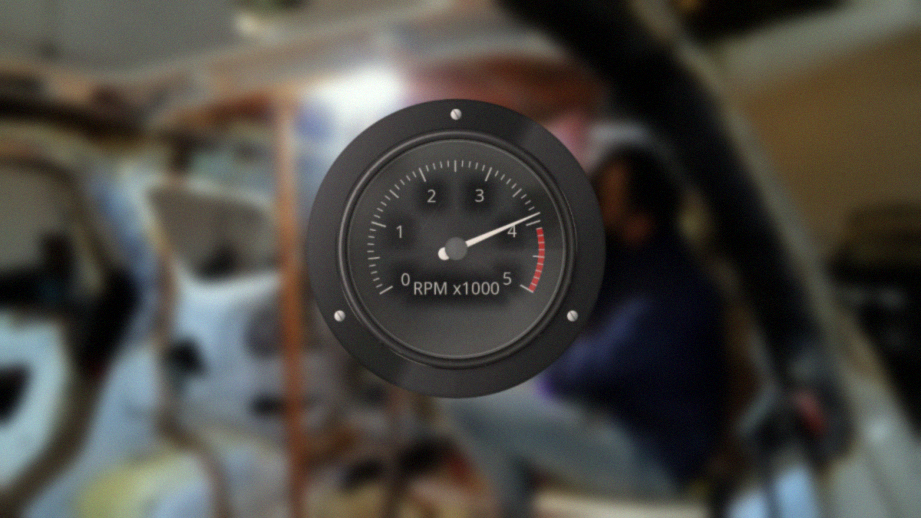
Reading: 3900 rpm
